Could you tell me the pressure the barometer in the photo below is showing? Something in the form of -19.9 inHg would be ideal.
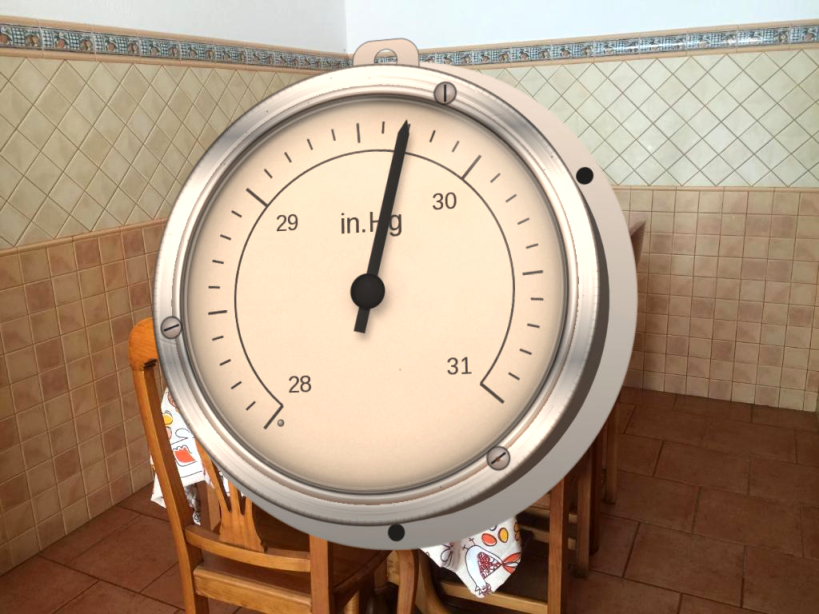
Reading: 29.7 inHg
